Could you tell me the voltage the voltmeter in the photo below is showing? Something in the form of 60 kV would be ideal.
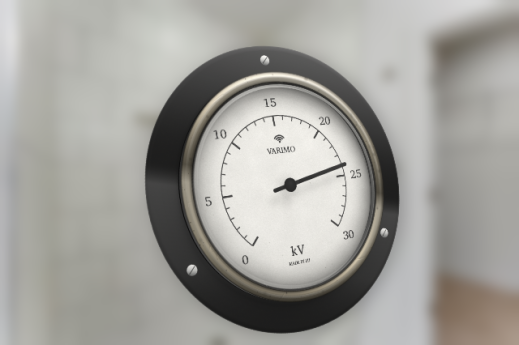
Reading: 24 kV
